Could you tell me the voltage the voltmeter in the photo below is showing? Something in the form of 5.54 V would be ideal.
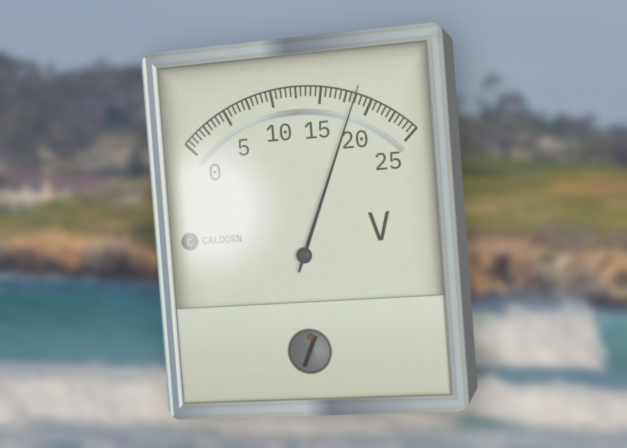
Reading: 18.5 V
